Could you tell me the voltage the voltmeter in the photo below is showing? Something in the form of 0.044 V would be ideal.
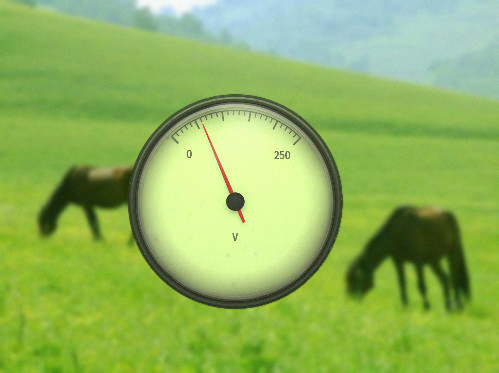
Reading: 60 V
